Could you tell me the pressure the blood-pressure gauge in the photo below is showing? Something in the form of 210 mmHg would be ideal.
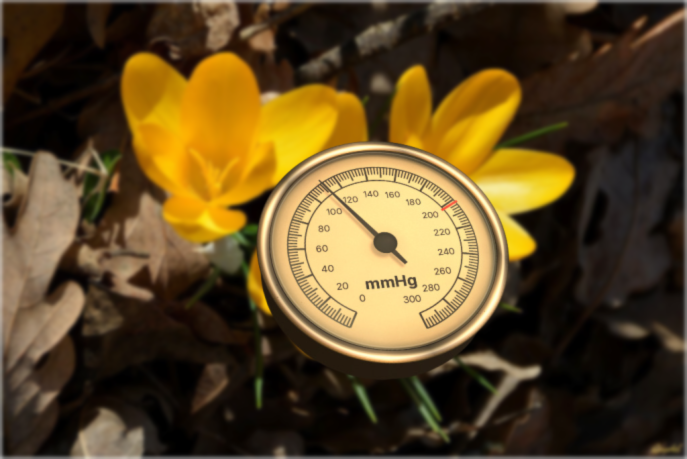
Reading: 110 mmHg
